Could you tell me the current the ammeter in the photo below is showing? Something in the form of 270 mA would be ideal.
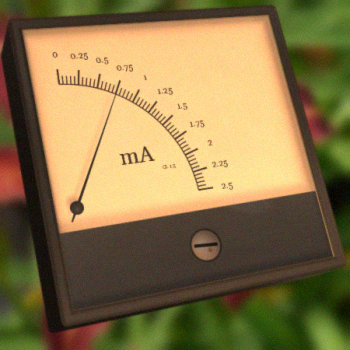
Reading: 0.75 mA
